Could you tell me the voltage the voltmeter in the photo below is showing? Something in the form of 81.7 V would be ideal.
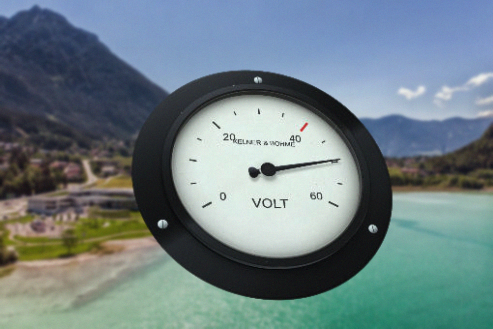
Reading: 50 V
